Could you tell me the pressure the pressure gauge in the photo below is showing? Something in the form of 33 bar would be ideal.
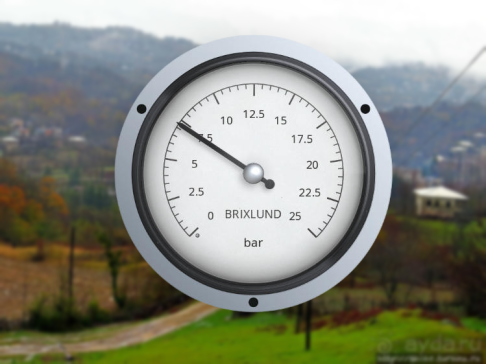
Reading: 7.25 bar
